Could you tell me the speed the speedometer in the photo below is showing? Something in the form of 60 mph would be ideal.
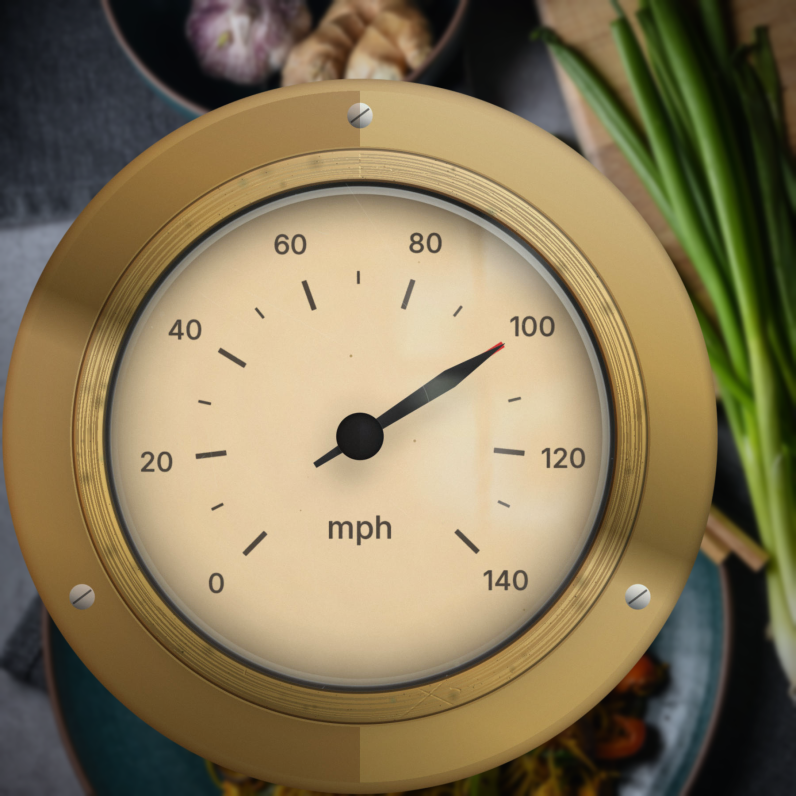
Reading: 100 mph
